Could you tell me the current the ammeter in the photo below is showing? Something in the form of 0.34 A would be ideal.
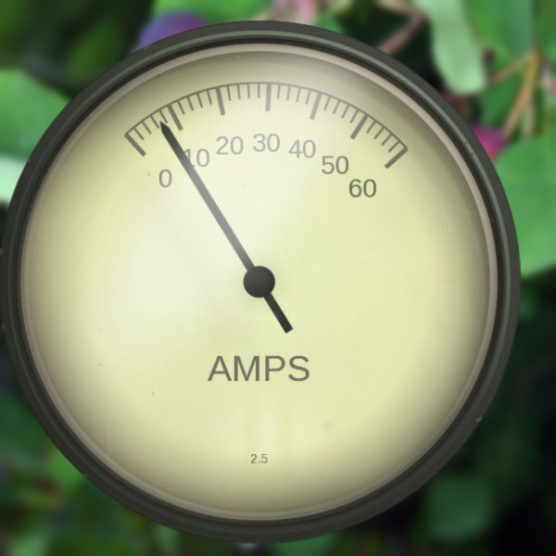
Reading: 7 A
